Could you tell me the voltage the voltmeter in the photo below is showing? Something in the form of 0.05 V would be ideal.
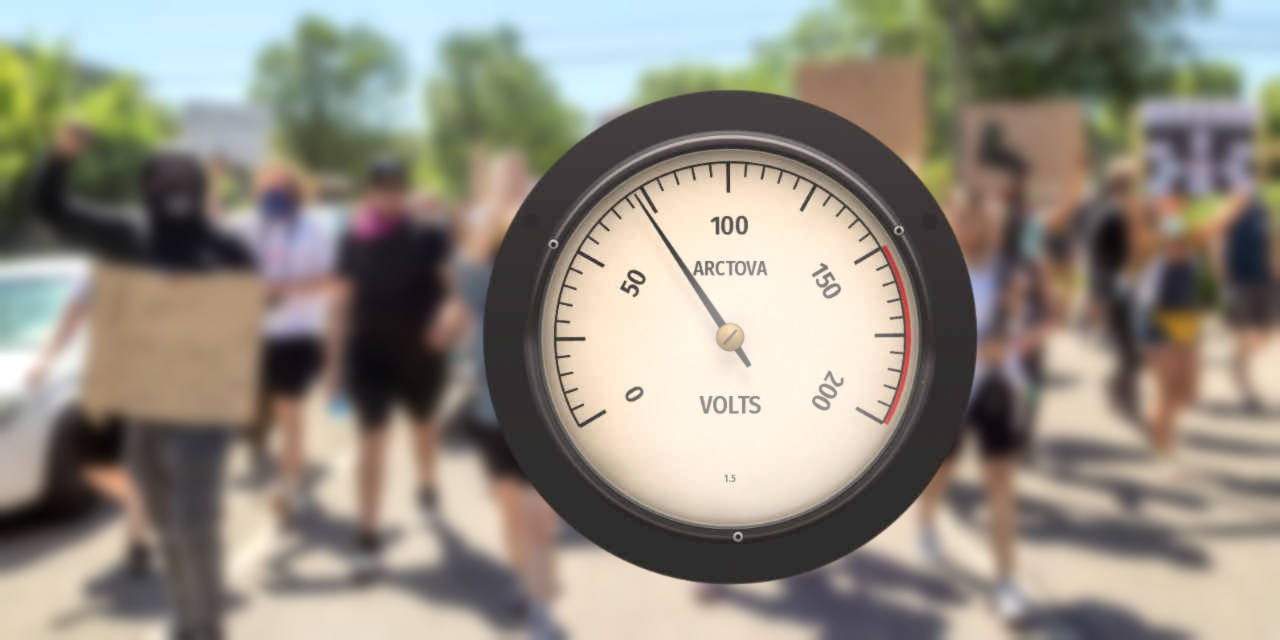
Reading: 72.5 V
